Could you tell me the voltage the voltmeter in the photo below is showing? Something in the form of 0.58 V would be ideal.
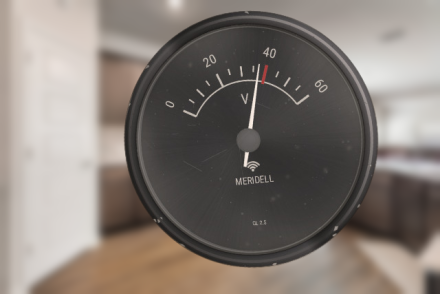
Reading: 37.5 V
